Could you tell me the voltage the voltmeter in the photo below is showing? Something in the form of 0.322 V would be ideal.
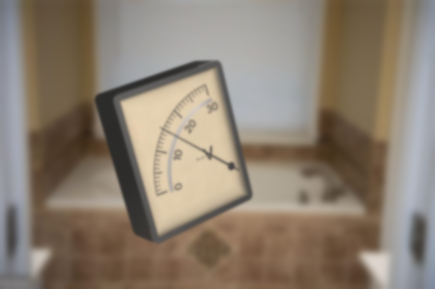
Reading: 15 V
